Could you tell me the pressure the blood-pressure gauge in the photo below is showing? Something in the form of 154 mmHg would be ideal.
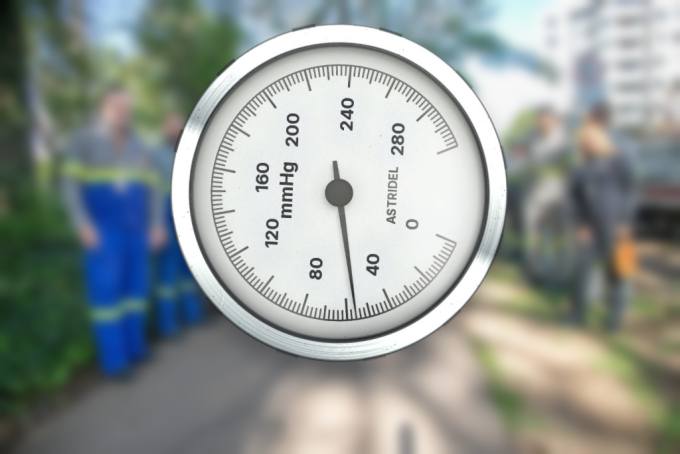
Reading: 56 mmHg
